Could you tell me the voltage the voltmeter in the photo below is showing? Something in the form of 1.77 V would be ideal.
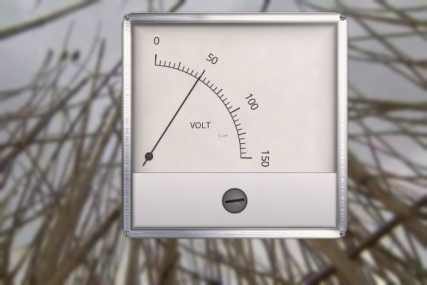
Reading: 50 V
